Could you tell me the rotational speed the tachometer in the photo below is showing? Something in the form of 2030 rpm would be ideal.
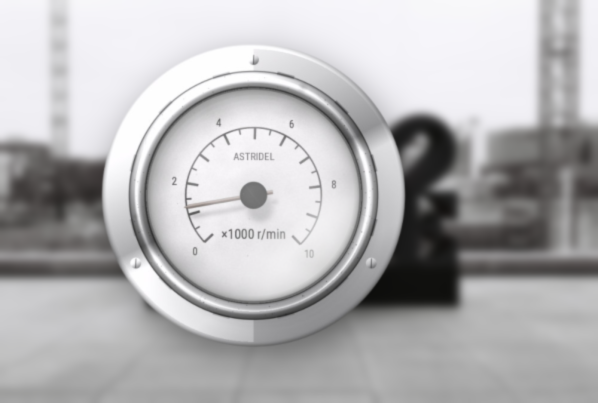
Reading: 1250 rpm
